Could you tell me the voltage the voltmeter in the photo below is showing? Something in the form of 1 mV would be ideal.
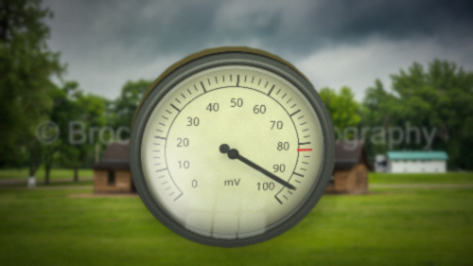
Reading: 94 mV
